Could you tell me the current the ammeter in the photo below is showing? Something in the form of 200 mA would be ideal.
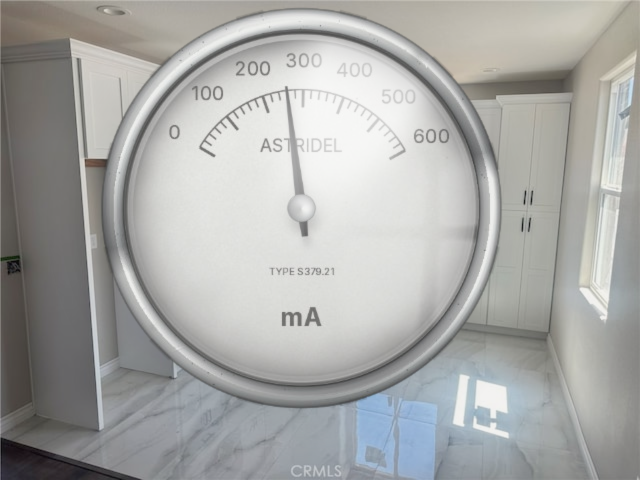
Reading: 260 mA
